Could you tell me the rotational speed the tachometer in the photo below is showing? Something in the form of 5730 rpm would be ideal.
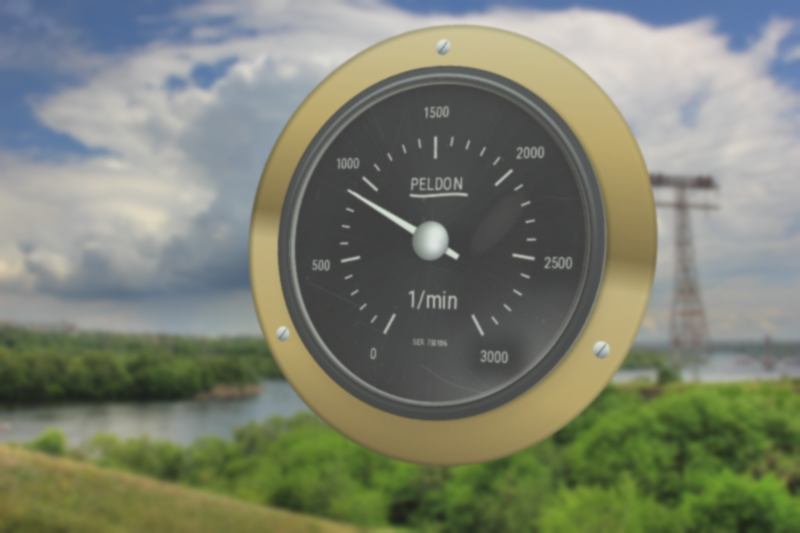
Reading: 900 rpm
